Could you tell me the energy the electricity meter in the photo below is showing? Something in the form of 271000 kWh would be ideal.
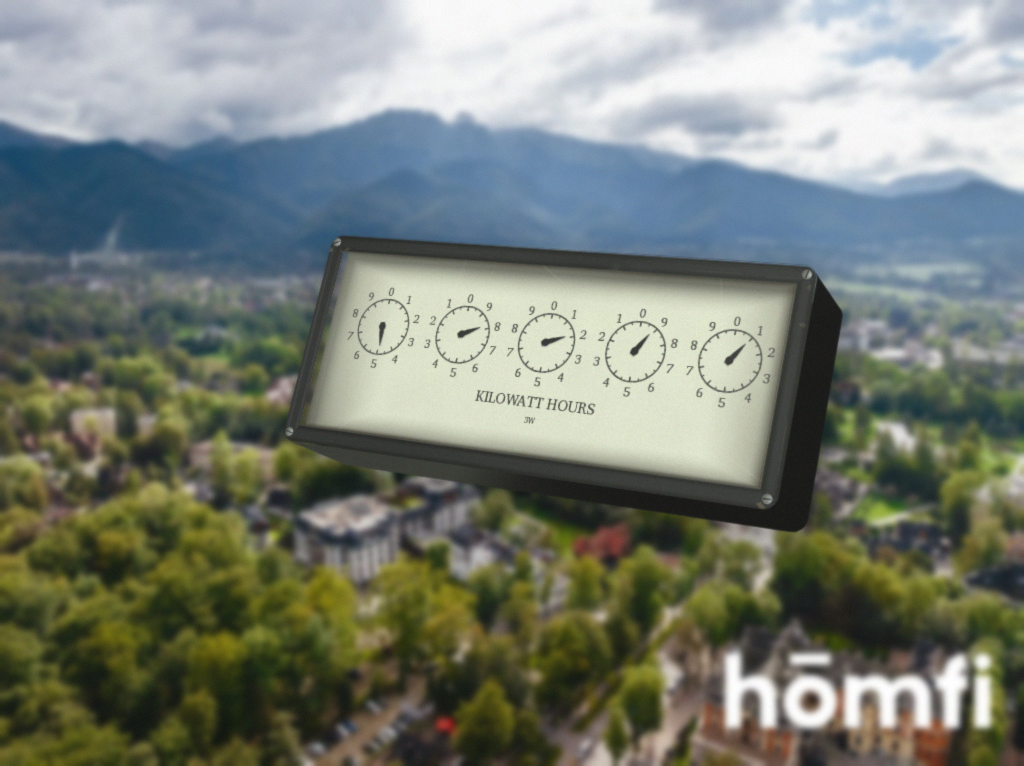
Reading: 48191 kWh
